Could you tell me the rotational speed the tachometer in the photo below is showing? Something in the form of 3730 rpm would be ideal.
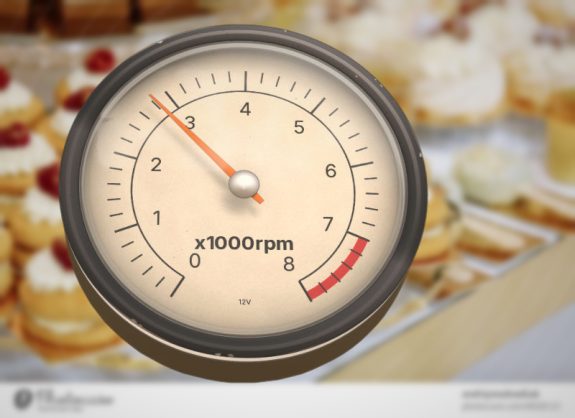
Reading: 2800 rpm
